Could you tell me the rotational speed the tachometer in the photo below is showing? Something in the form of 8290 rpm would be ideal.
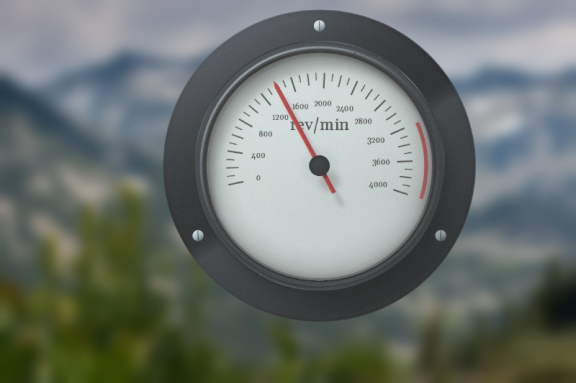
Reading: 1400 rpm
